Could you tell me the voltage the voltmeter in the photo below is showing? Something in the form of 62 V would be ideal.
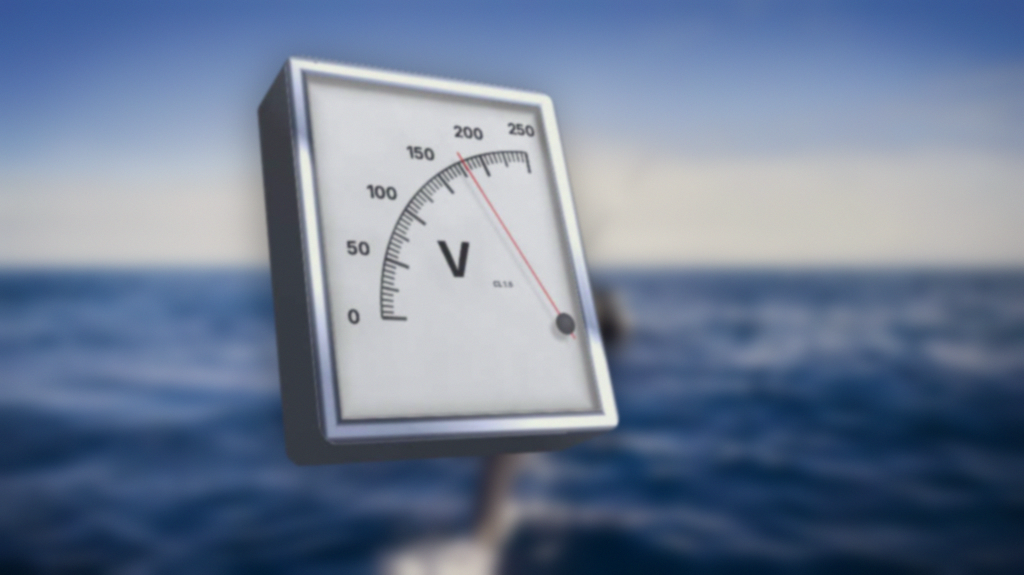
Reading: 175 V
